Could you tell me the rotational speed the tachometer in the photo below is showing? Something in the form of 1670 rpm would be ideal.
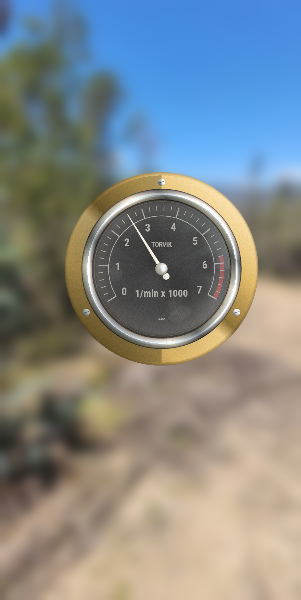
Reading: 2600 rpm
